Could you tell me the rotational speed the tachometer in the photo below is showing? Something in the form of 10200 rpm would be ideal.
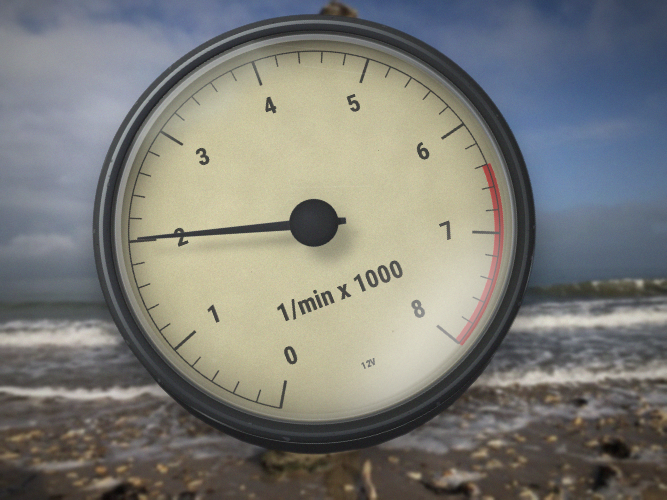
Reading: 2000 rpm
